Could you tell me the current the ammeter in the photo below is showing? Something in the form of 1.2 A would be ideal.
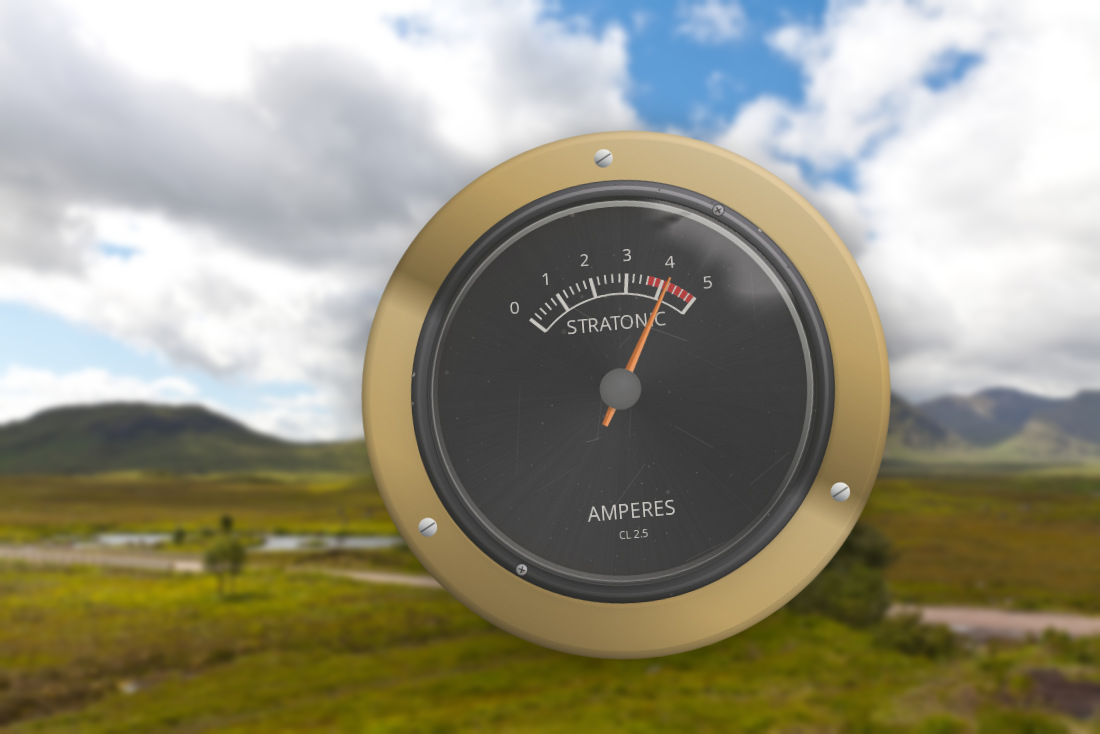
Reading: 4.2 A
